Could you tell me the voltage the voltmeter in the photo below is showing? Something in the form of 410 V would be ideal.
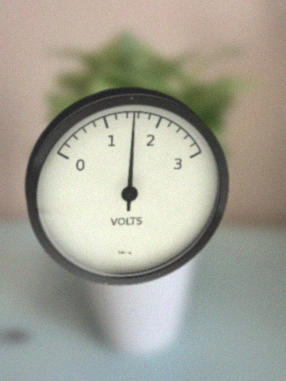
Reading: 1.5 V
